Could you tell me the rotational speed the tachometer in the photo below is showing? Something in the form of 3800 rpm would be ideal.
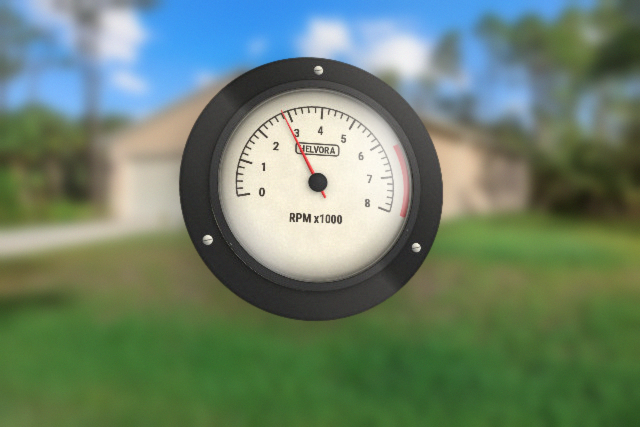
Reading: 2800 rpm
